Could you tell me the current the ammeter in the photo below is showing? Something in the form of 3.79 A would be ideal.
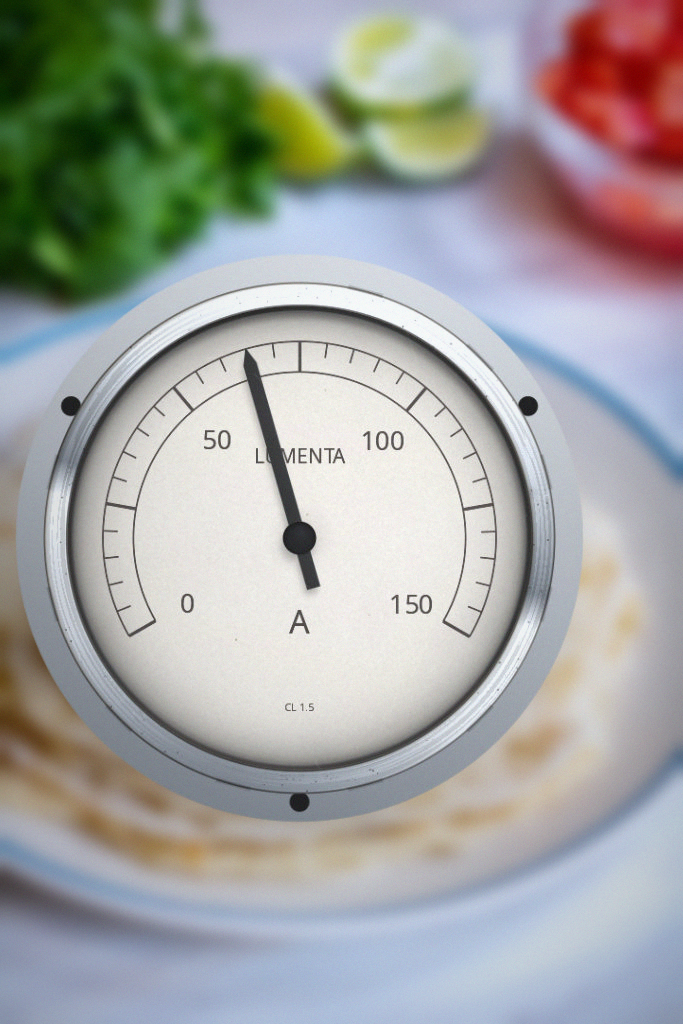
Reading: 65 A
